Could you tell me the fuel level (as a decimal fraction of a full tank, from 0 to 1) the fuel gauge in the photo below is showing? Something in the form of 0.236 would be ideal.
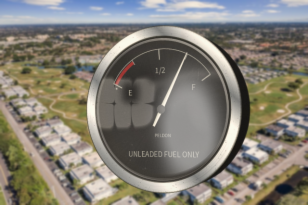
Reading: 0.75
